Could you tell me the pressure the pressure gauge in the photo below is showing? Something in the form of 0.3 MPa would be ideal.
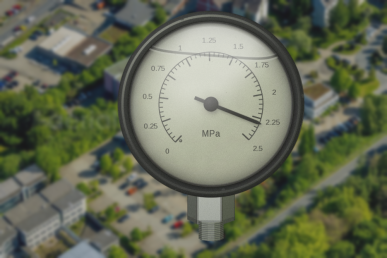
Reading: 2.3 MPa
